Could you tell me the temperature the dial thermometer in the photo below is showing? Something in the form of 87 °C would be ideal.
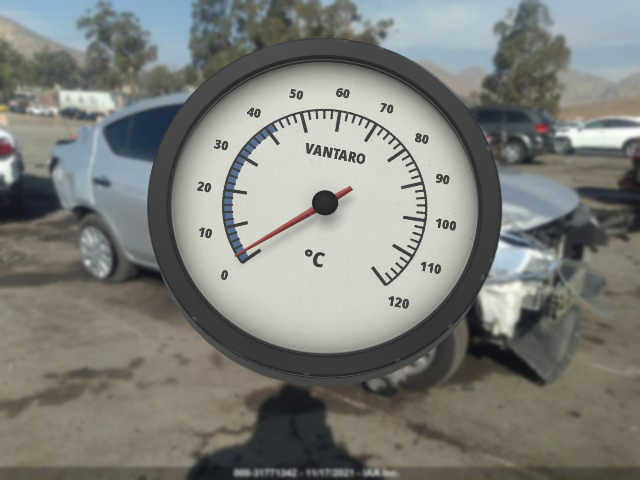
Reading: 2 °C
